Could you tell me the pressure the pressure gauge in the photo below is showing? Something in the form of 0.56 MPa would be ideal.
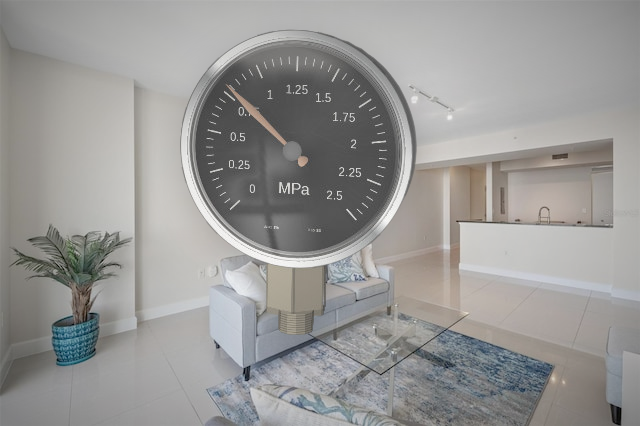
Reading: 0.8 MPa
